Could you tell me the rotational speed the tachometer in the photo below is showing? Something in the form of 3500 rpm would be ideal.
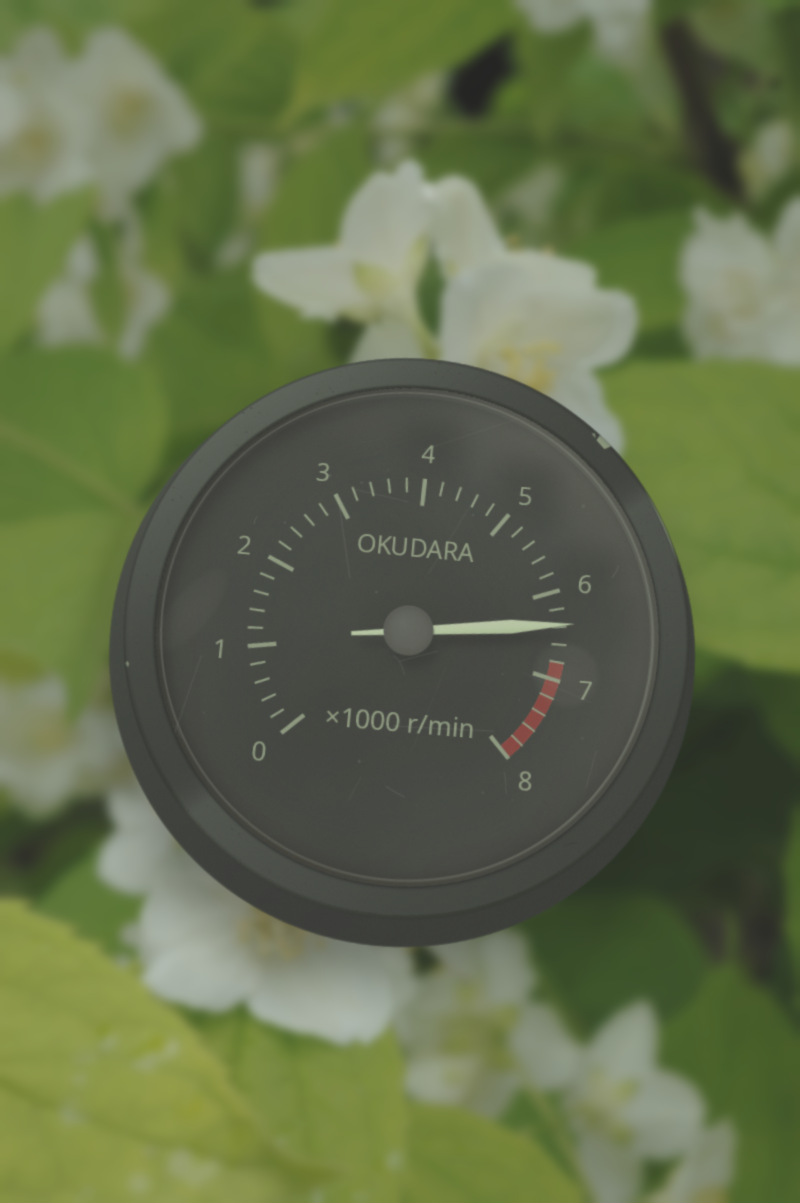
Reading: 6400 rpm
